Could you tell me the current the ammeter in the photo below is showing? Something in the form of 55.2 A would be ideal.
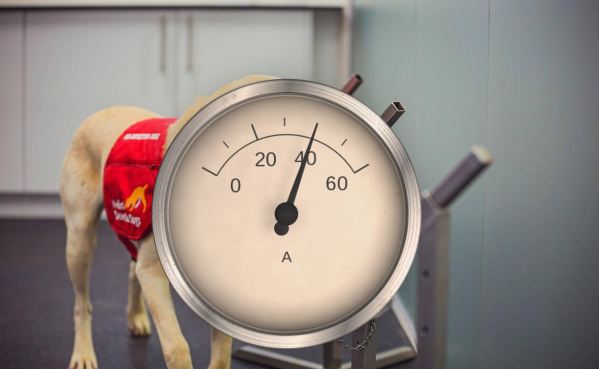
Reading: 40 A
